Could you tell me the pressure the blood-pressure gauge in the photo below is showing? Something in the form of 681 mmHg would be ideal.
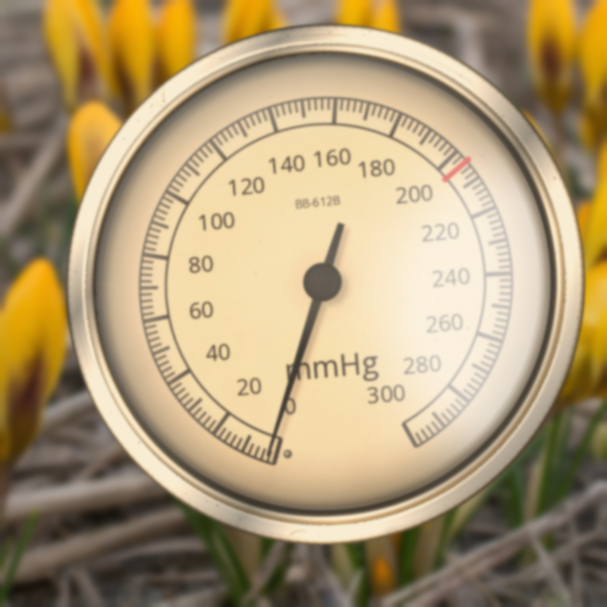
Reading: 2 mmHg
